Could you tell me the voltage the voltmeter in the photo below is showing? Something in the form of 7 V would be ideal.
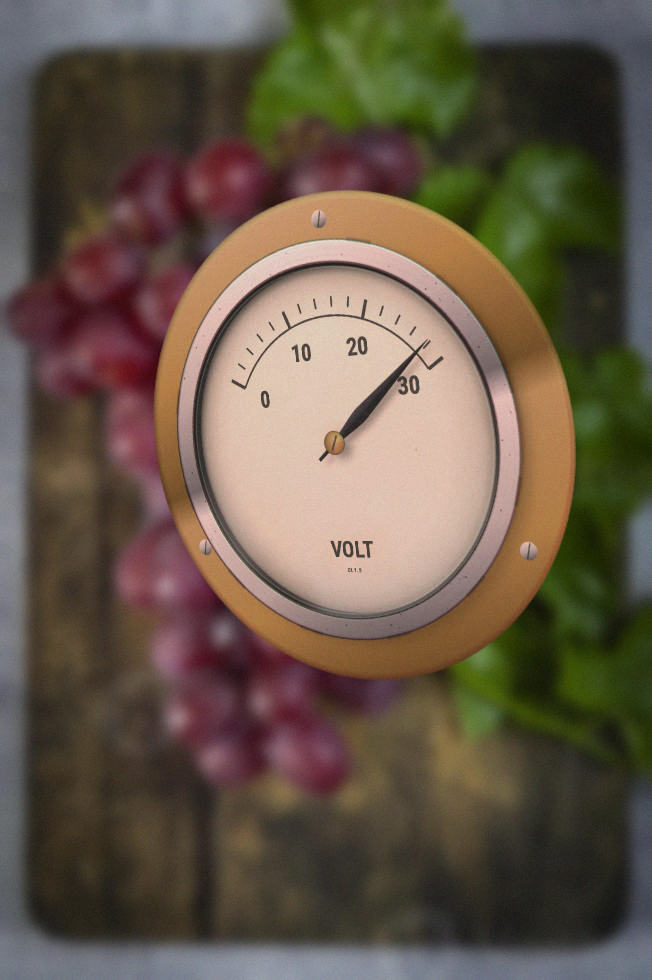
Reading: 28 V
